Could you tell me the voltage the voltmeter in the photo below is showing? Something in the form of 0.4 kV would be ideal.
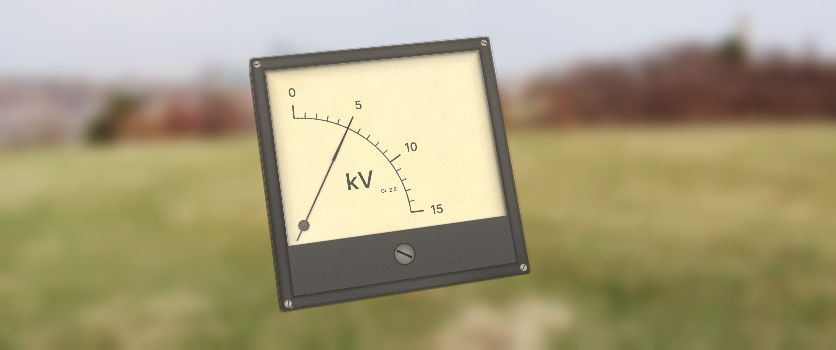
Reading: 5 kV
